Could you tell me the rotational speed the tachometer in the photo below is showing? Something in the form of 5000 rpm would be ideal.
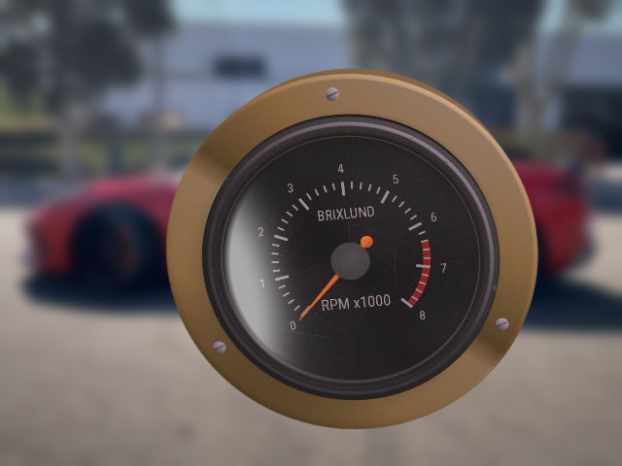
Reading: 0 rpm
